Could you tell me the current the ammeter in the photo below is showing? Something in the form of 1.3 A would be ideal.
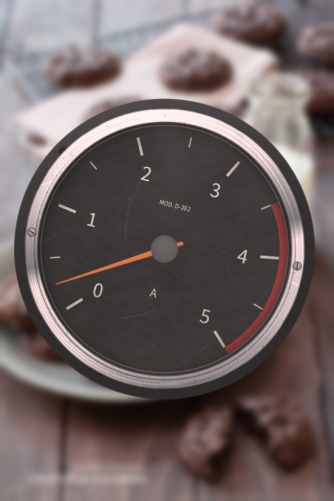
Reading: 0.25 A
